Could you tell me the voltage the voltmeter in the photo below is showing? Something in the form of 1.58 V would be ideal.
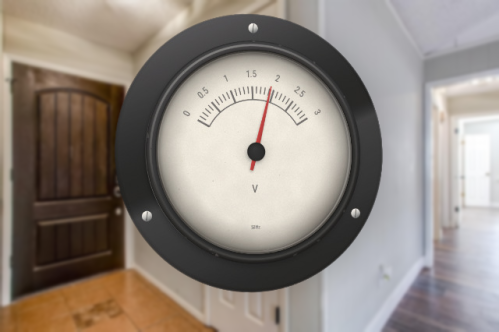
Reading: 1.9 V
